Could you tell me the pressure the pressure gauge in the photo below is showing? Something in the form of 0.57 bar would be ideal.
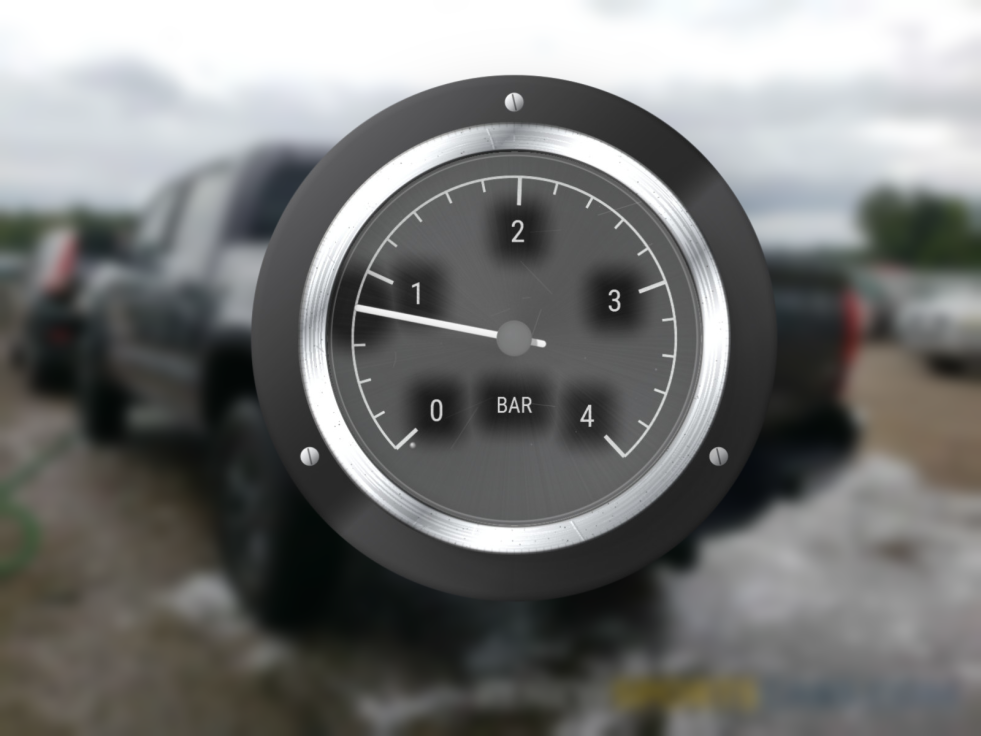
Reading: 0.8 bar
